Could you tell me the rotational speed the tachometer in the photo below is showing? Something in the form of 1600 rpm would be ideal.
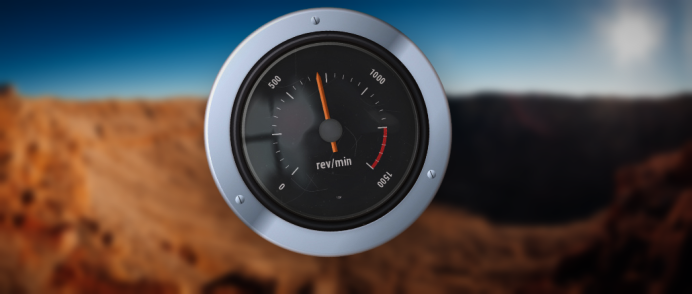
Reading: 700 rpm
